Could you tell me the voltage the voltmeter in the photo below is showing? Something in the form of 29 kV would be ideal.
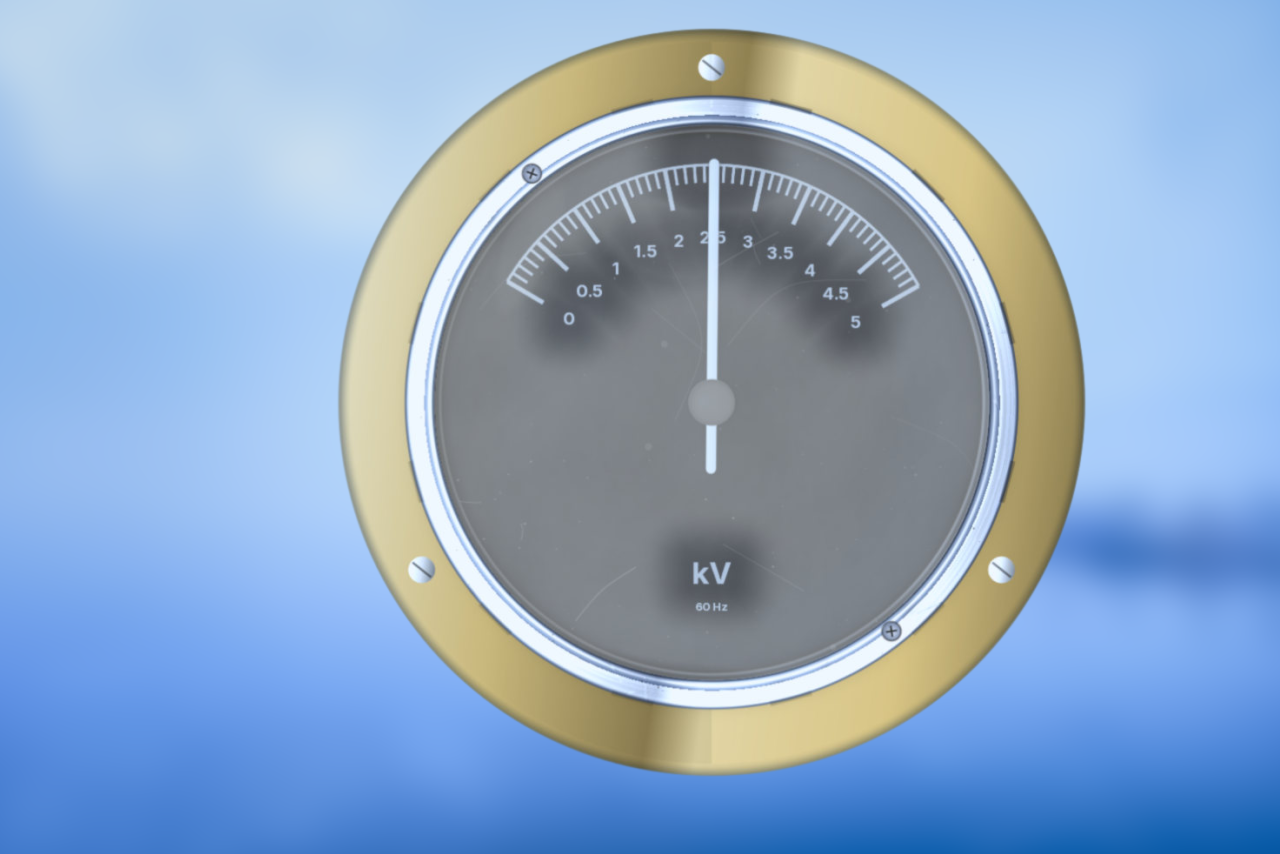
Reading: 2.5 kV
